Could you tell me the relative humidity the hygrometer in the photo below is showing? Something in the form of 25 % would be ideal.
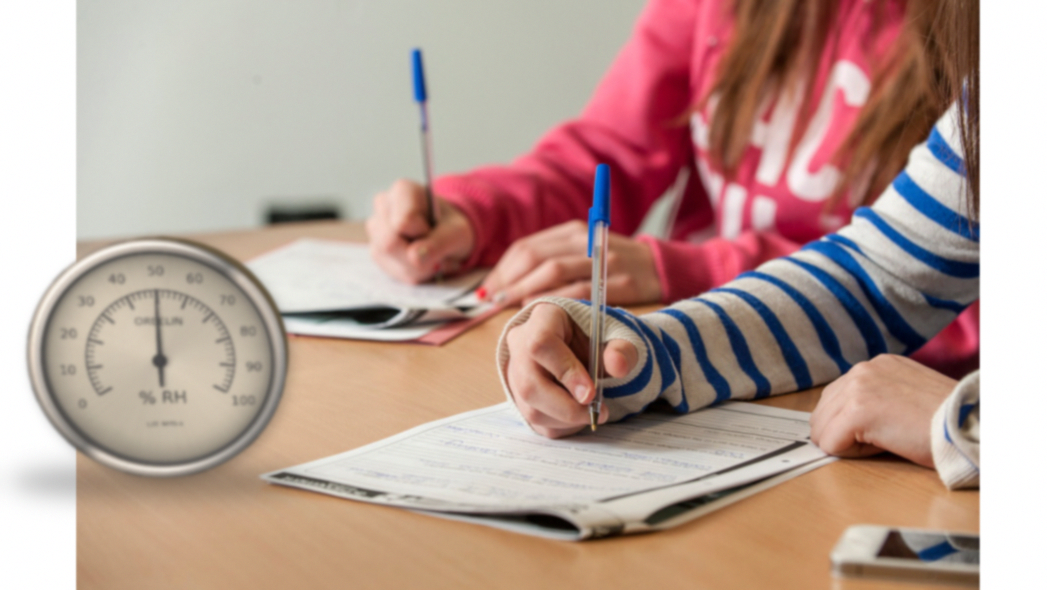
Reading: 50 %
